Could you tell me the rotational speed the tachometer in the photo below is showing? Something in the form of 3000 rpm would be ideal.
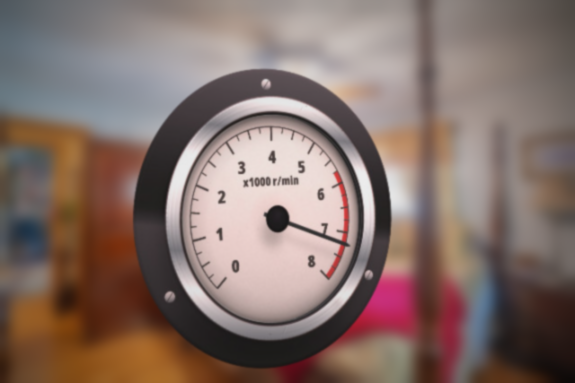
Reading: 7250 rpm
